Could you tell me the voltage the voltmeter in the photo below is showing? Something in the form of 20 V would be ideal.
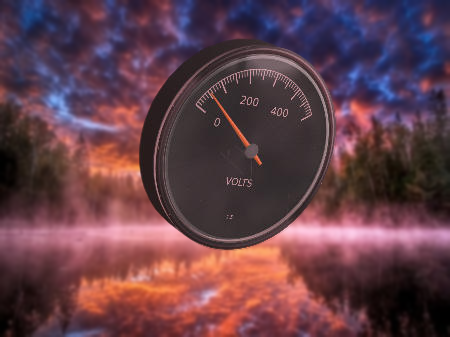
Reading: 50 V
